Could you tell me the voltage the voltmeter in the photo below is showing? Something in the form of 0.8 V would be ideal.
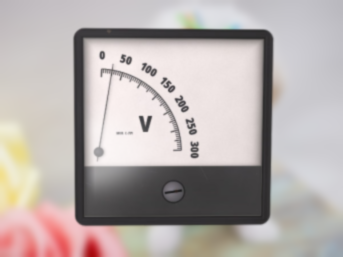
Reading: 25 V
